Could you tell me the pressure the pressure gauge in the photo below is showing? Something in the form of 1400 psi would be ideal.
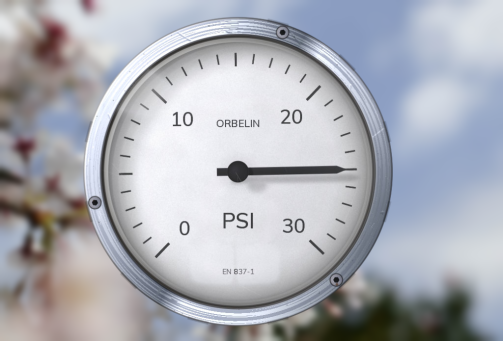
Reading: 25 psi
